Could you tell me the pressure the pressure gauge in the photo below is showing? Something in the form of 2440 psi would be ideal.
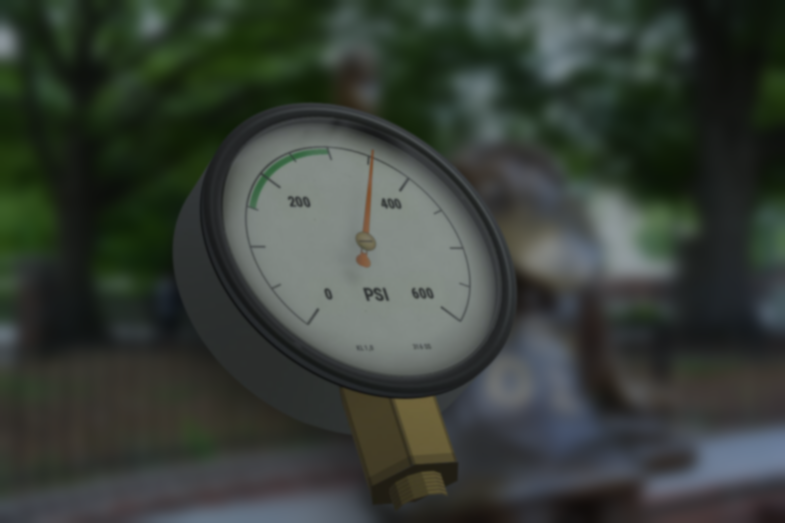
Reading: 350 psi
